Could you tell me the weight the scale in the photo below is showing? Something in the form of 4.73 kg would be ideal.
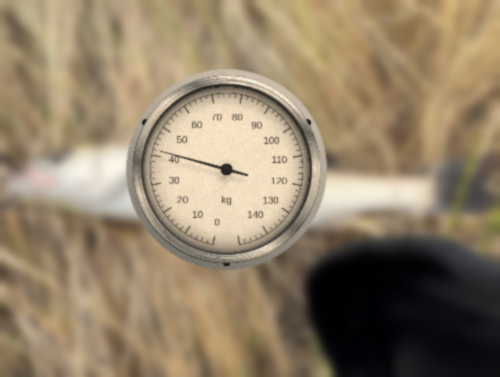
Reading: 42 kg
